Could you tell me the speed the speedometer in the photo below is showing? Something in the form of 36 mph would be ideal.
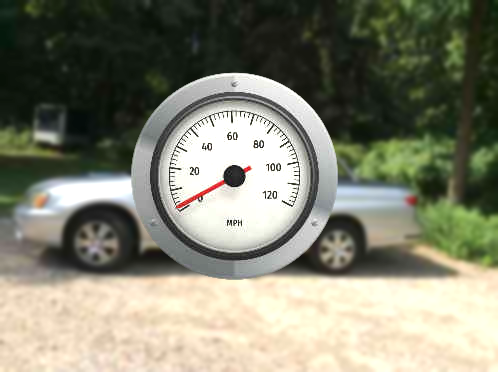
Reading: 2 mph
